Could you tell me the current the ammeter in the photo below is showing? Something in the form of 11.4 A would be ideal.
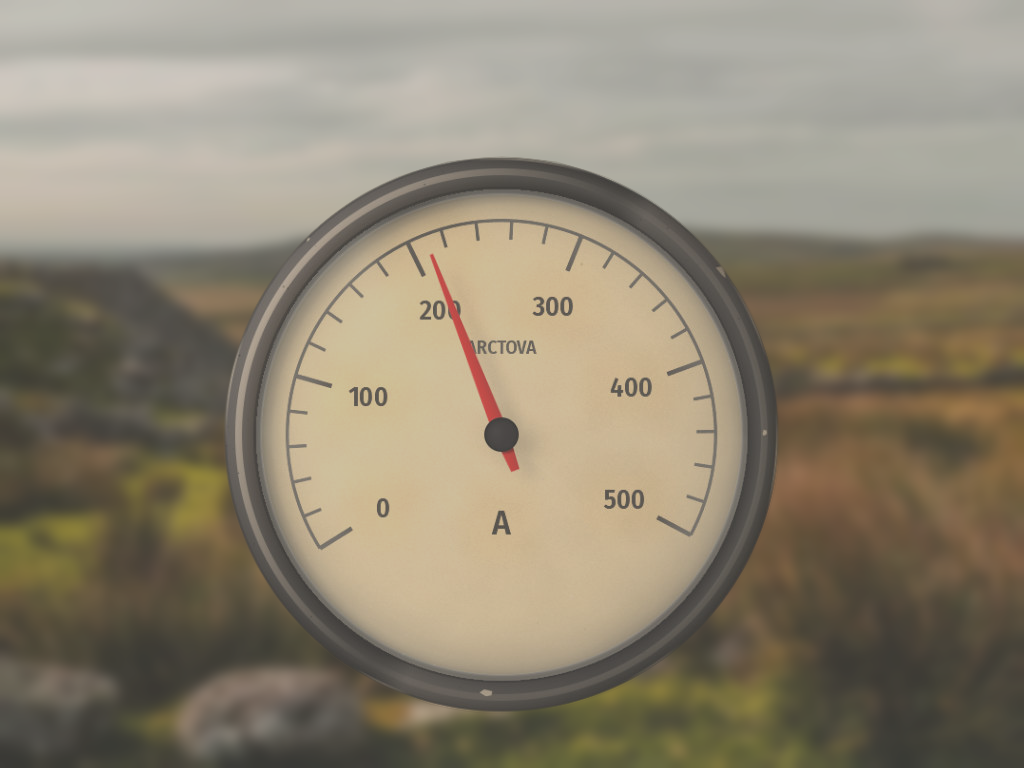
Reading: 210 A
